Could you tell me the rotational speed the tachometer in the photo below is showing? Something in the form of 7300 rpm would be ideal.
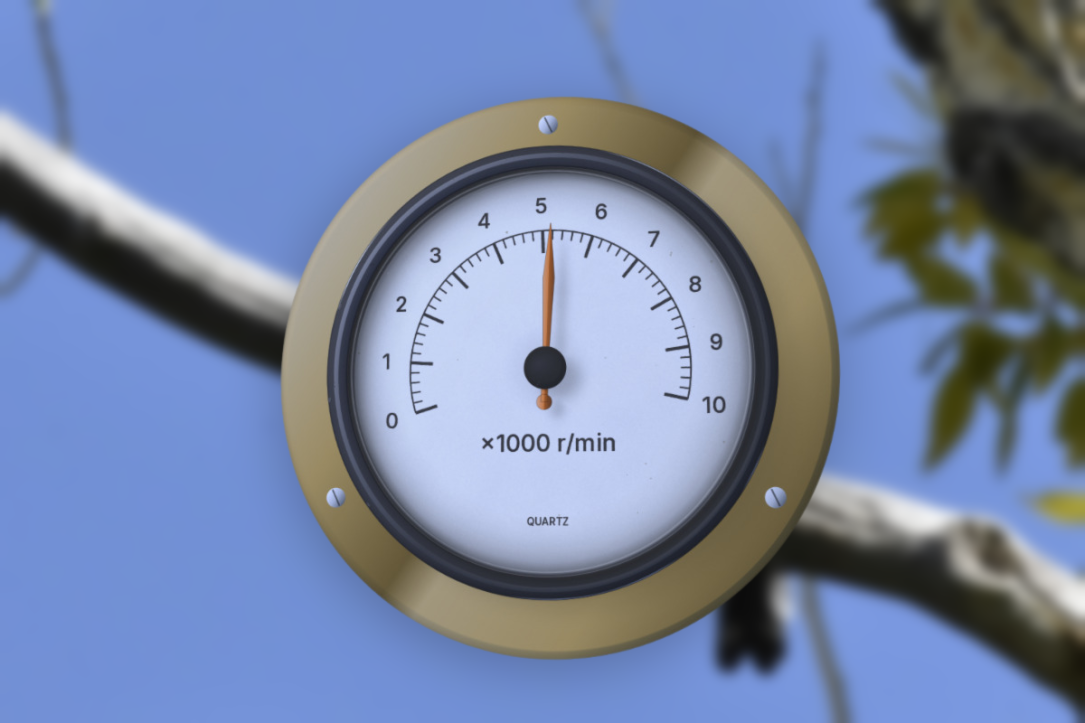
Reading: 5200 rpm
